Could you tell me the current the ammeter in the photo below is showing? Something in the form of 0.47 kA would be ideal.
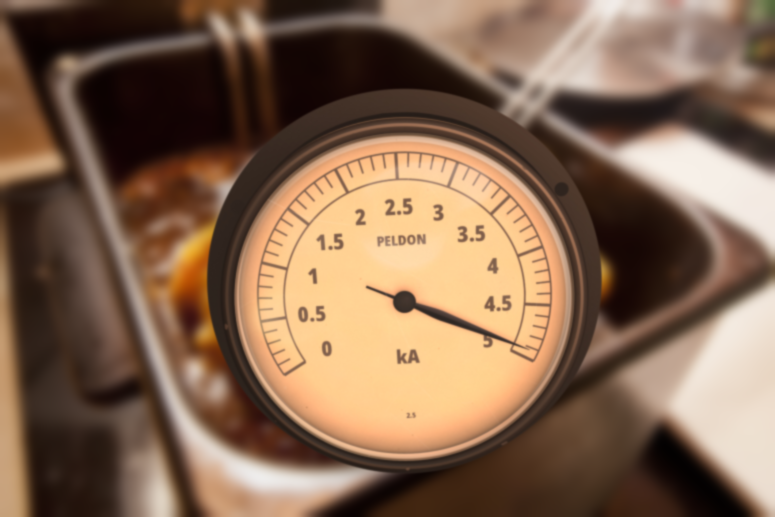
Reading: 4.9 kA
